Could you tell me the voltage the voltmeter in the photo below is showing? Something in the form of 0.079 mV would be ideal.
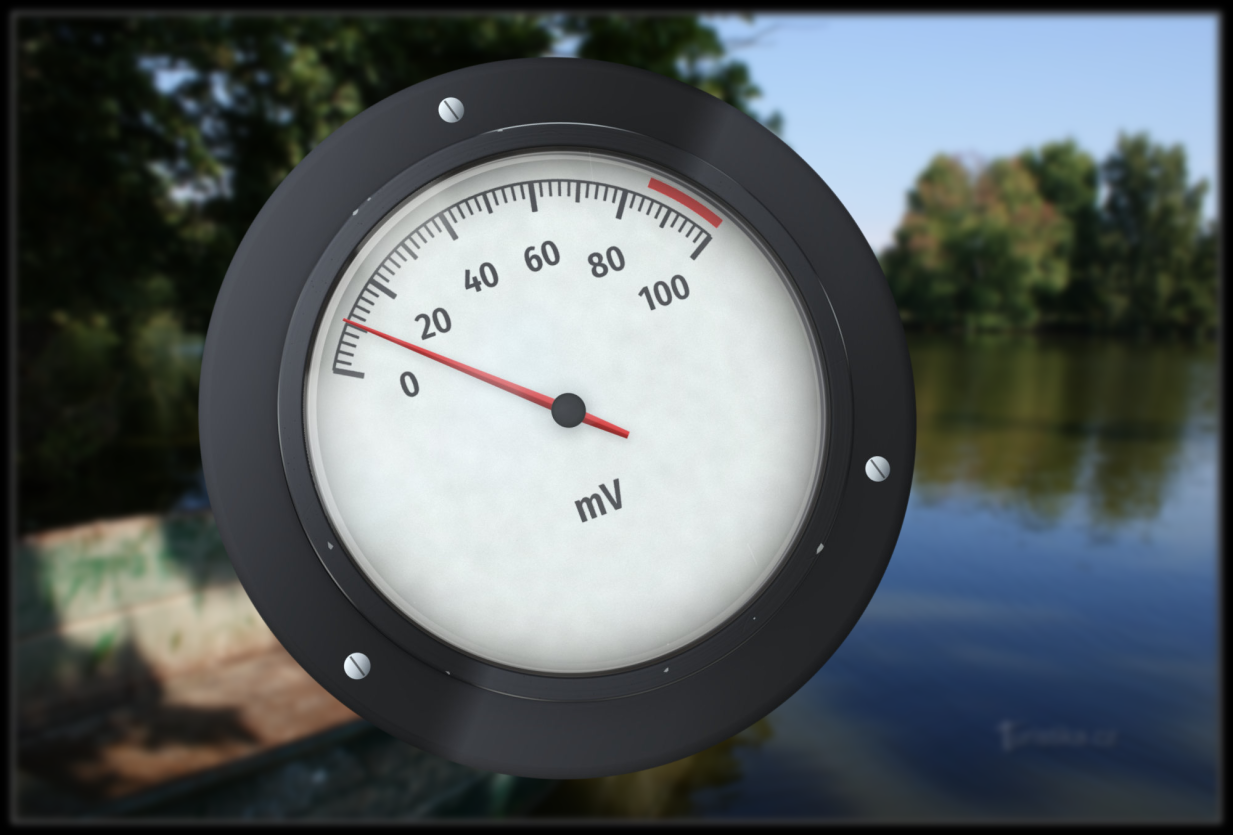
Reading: 10 mV
